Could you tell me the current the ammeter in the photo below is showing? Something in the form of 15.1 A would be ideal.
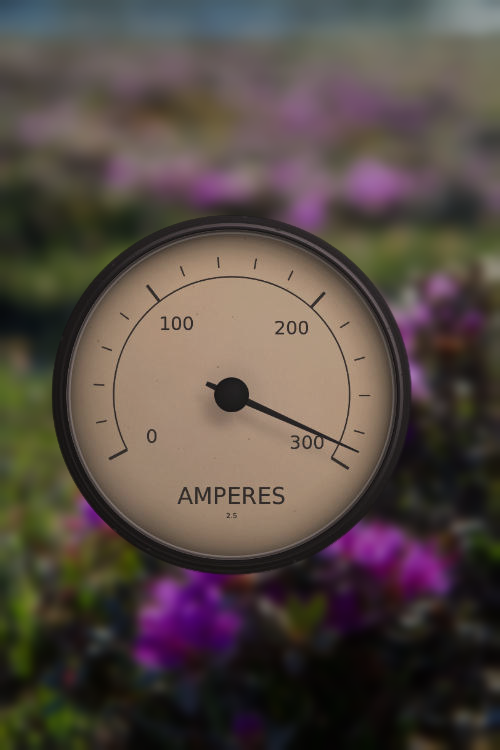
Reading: 290 A
